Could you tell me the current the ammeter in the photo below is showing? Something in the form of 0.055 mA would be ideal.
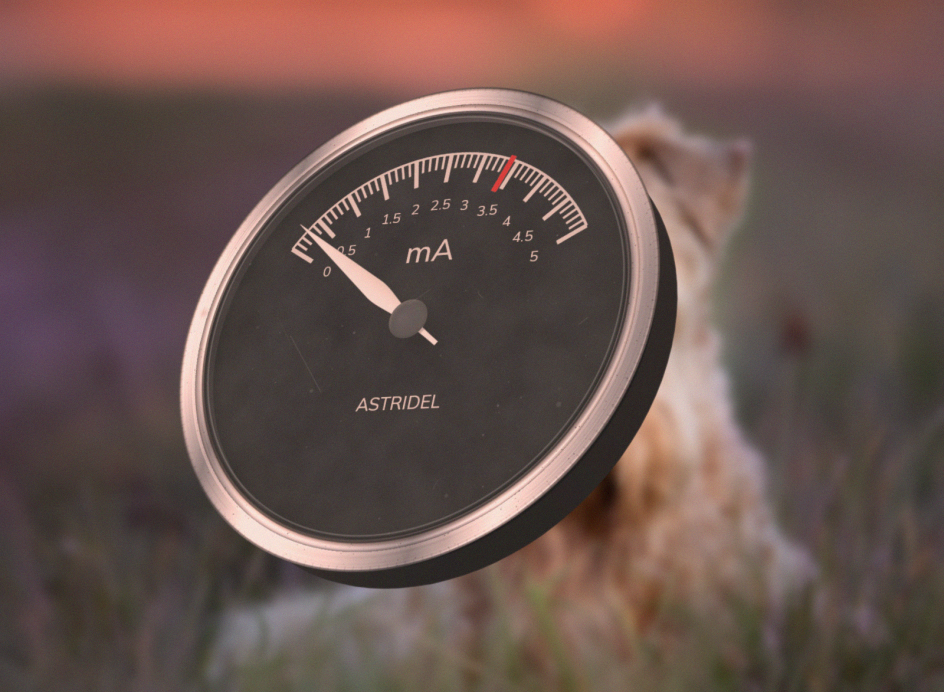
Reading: 0.3 mA
